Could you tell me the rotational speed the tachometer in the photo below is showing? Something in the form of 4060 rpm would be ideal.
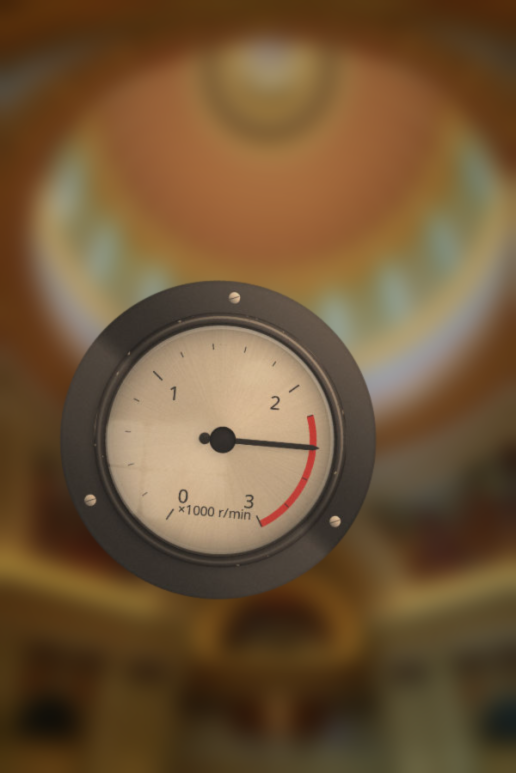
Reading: 2400 rpm
